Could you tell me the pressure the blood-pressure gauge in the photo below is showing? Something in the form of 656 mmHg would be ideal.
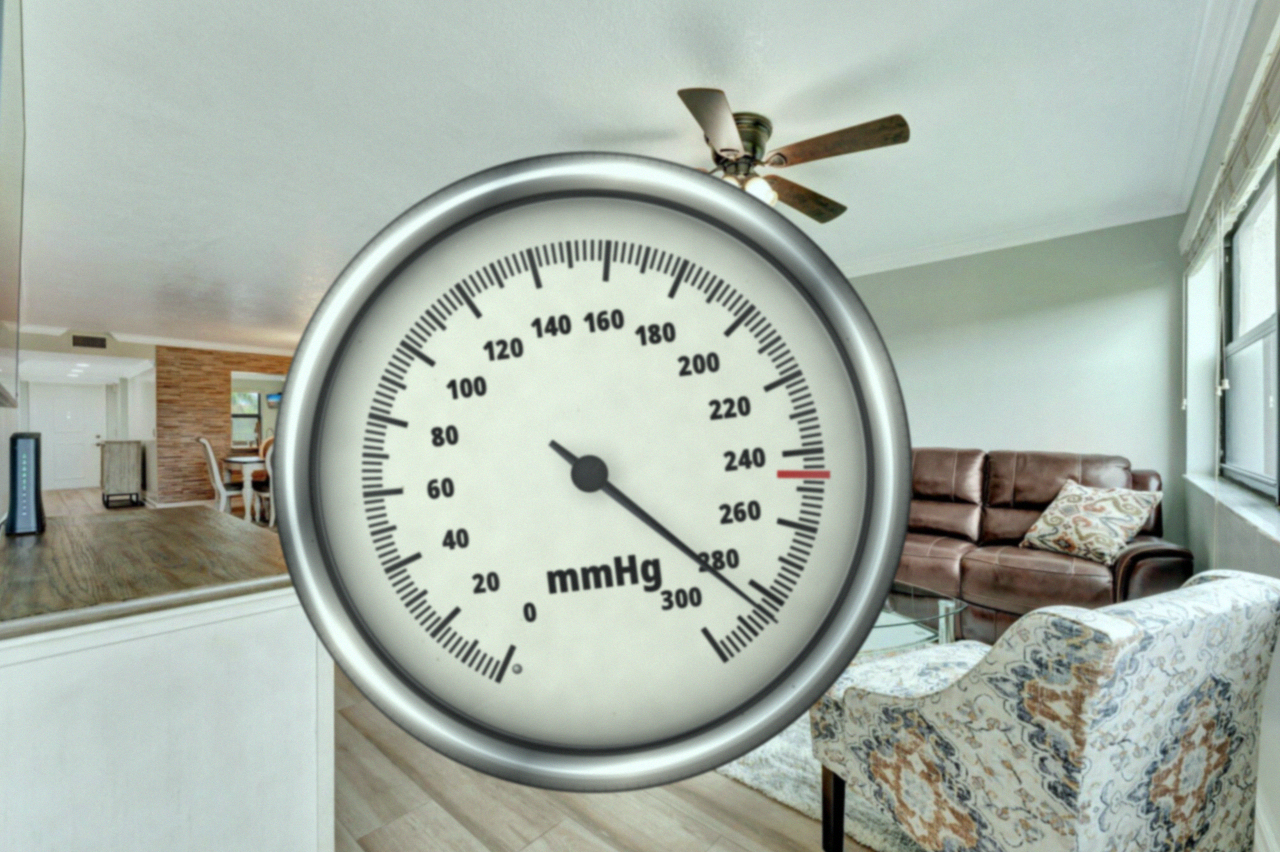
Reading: 284 mmHg
